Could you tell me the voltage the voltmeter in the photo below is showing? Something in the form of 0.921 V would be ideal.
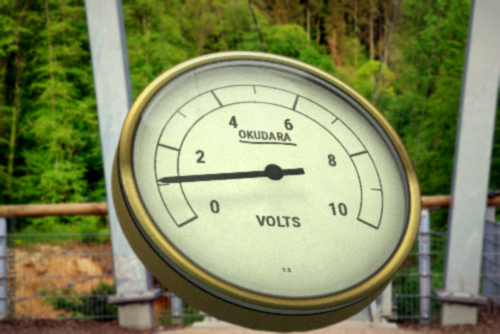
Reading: 1 V
